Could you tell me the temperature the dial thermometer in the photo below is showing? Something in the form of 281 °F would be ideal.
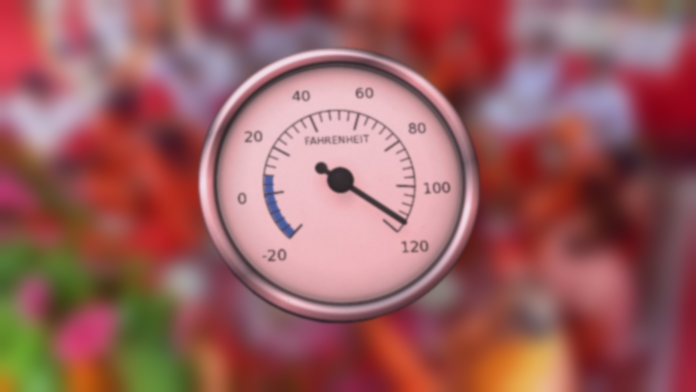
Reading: 116 °F
